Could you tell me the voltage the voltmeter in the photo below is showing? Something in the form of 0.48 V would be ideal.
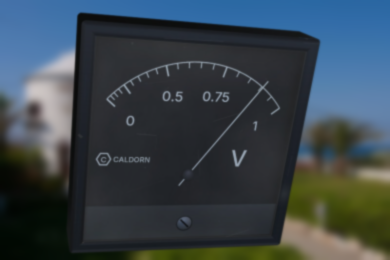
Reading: 0.9 V
